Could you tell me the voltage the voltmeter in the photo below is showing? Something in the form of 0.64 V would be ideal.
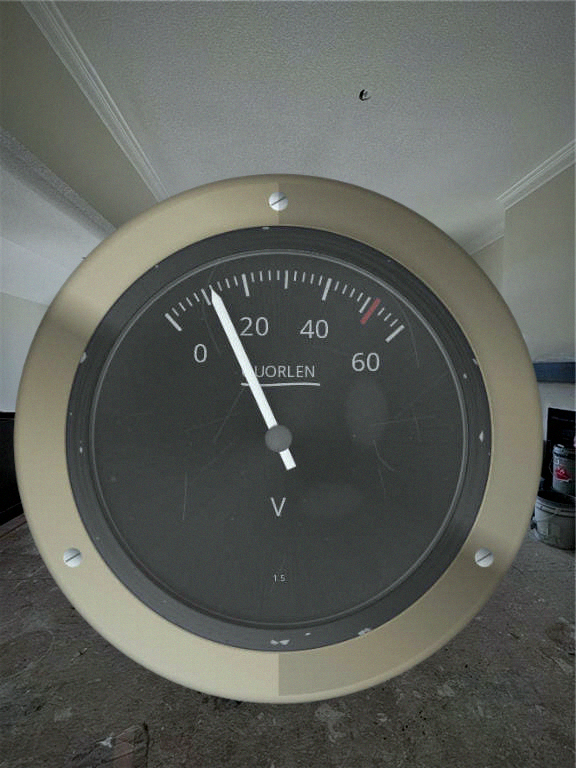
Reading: 12 V
